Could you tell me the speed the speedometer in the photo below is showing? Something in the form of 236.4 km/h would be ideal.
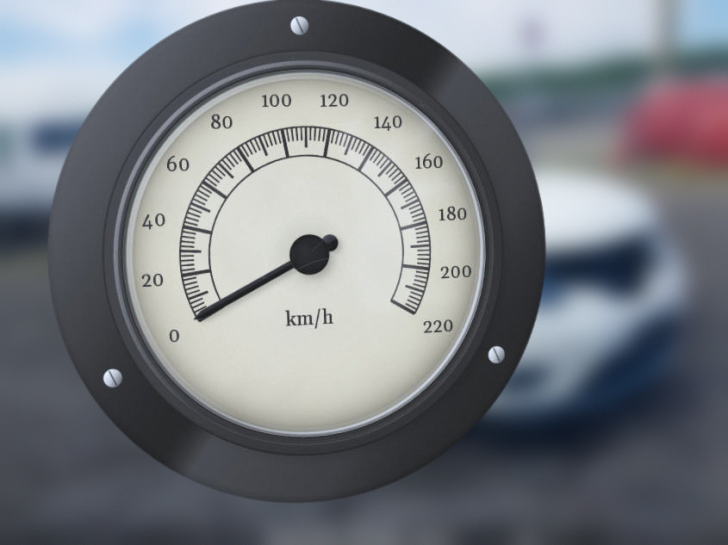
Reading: 2 km/h
